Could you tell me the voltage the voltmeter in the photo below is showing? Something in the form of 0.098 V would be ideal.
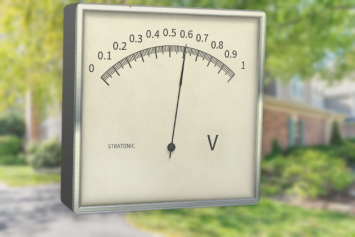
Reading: 0.6 V
